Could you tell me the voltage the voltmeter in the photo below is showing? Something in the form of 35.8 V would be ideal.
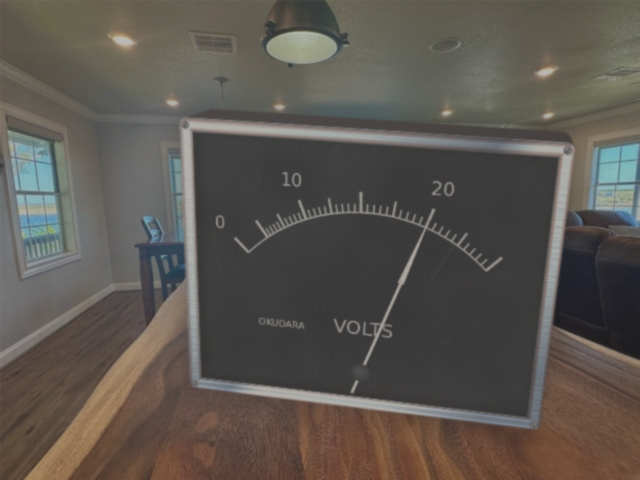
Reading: 20 V
